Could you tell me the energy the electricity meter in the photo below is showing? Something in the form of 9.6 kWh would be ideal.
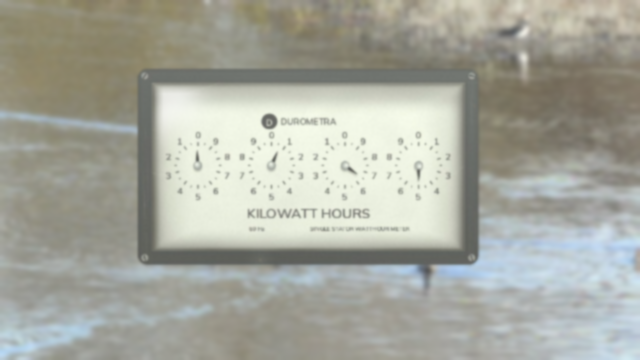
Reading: 65 kWh
